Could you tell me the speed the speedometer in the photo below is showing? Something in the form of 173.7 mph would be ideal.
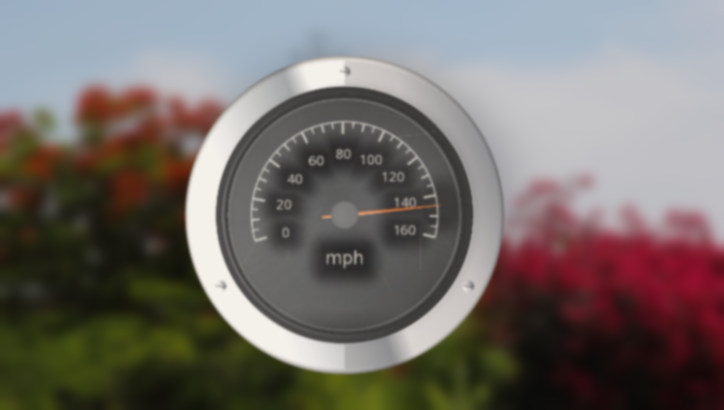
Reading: 145 mph
